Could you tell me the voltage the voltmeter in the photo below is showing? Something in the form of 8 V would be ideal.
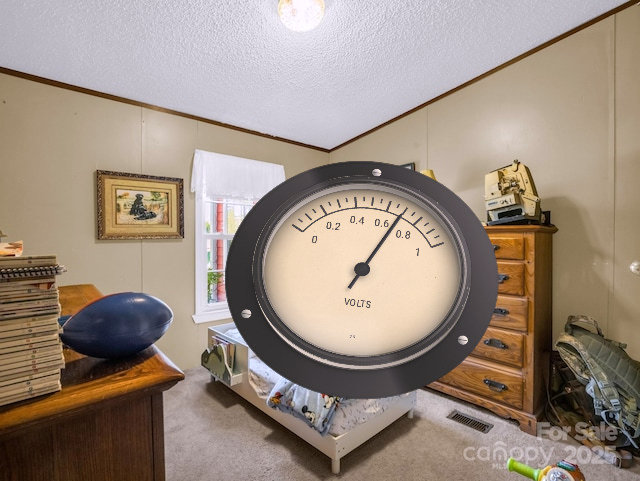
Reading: 0.7 V
